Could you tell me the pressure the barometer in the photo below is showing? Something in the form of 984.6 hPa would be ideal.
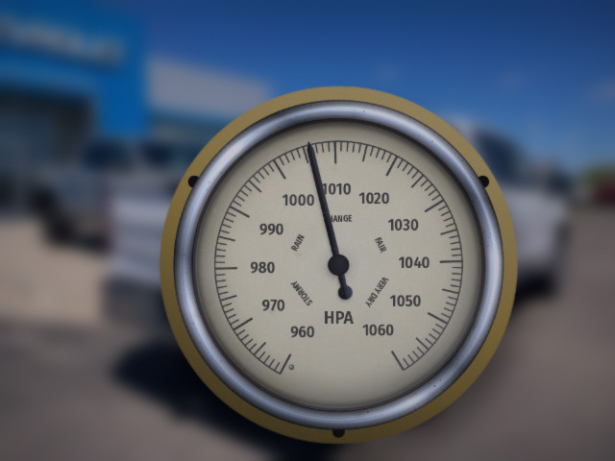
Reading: 1006 hPa
